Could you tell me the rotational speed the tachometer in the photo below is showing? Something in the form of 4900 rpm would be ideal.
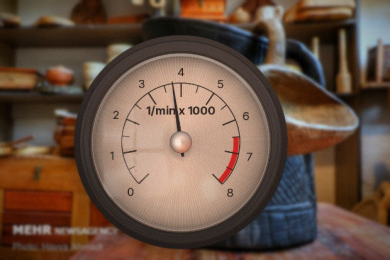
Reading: 3750 rpm
